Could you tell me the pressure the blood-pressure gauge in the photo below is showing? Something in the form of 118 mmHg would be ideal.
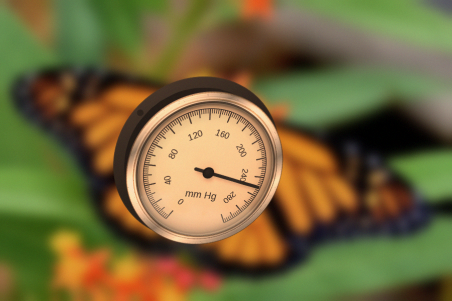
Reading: 250 mmHg
